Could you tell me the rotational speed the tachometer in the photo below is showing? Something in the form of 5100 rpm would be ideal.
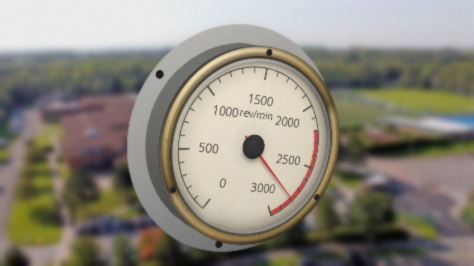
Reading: 2800 rpm
